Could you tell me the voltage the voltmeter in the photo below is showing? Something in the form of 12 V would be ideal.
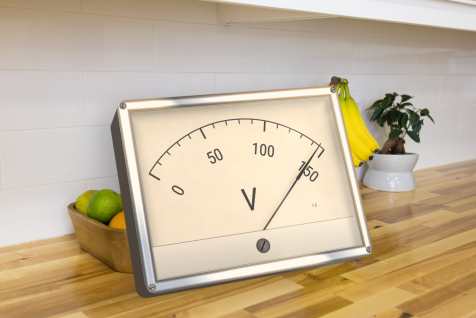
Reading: 145 V
